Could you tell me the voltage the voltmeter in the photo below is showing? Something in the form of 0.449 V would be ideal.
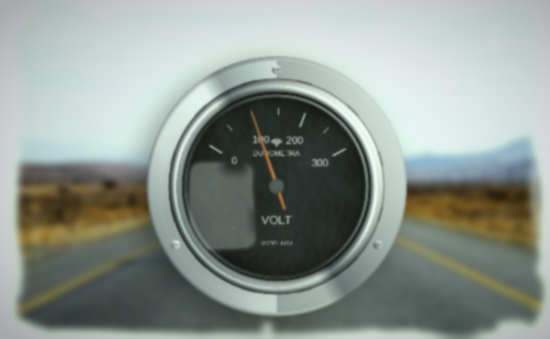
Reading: 100 V
